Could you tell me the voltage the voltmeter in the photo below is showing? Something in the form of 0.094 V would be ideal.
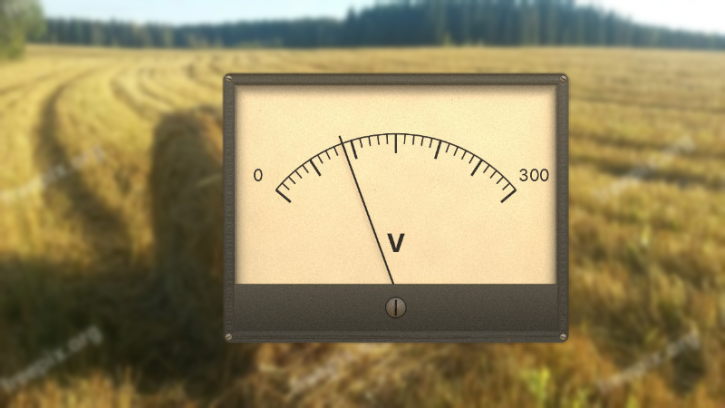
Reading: 90 V
